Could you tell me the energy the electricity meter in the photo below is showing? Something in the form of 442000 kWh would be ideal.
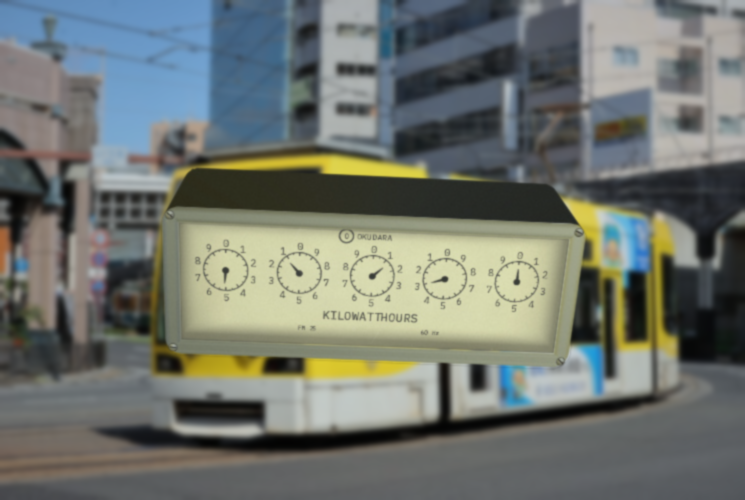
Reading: 51130 kWh
